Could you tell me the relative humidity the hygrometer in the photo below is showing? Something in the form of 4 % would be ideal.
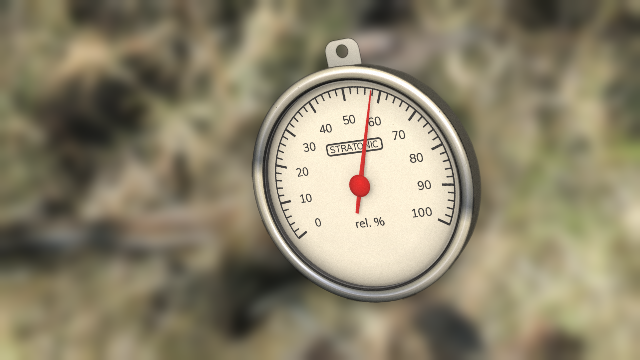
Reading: 58 %
